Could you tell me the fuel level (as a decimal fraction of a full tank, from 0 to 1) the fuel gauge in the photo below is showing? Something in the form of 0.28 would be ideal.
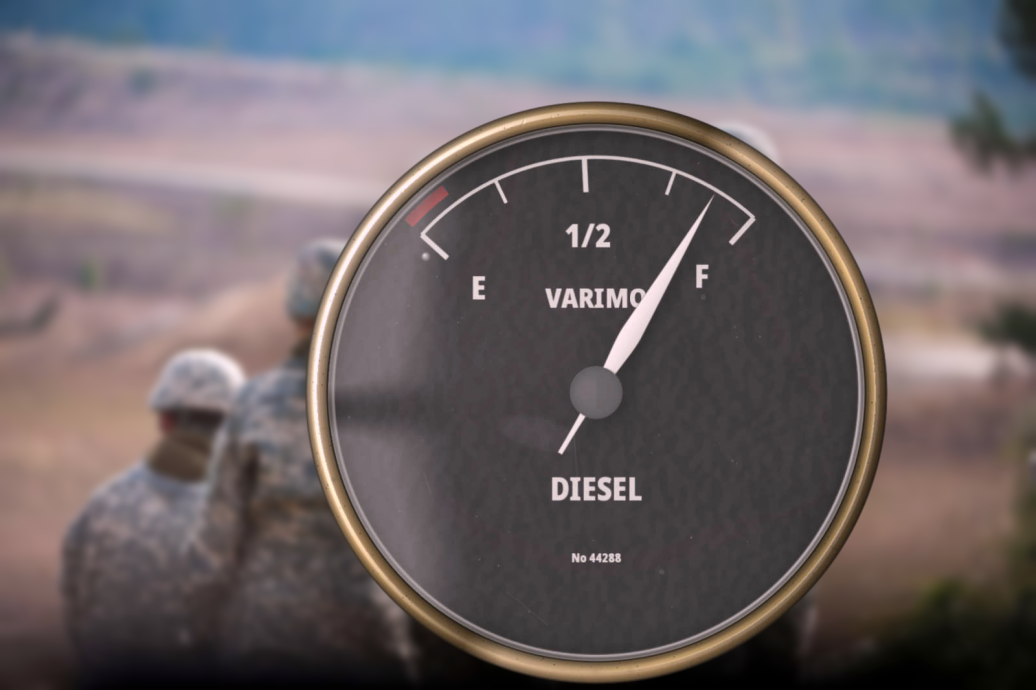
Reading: 0.875
